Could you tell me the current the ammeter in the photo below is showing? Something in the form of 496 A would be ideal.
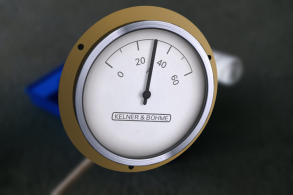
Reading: 30 A
